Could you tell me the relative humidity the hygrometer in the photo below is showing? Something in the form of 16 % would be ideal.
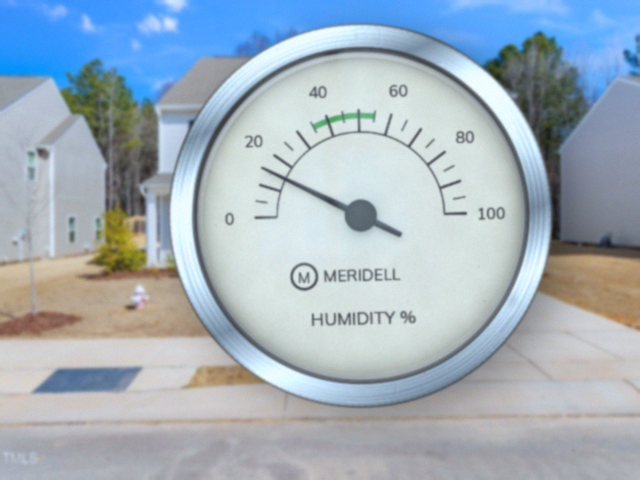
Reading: 15 %
